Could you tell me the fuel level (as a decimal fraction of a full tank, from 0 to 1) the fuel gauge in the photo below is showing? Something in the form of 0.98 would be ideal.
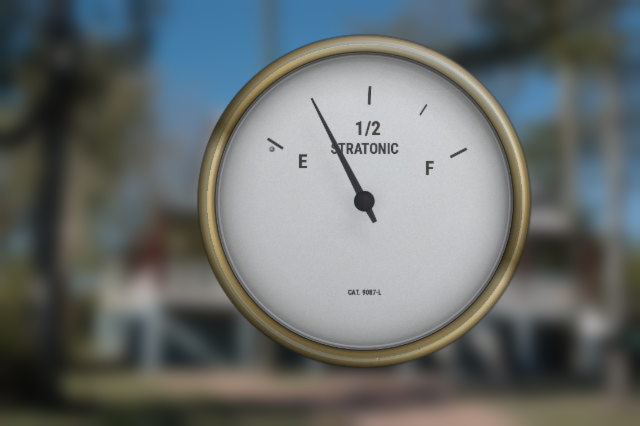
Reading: 0.25
